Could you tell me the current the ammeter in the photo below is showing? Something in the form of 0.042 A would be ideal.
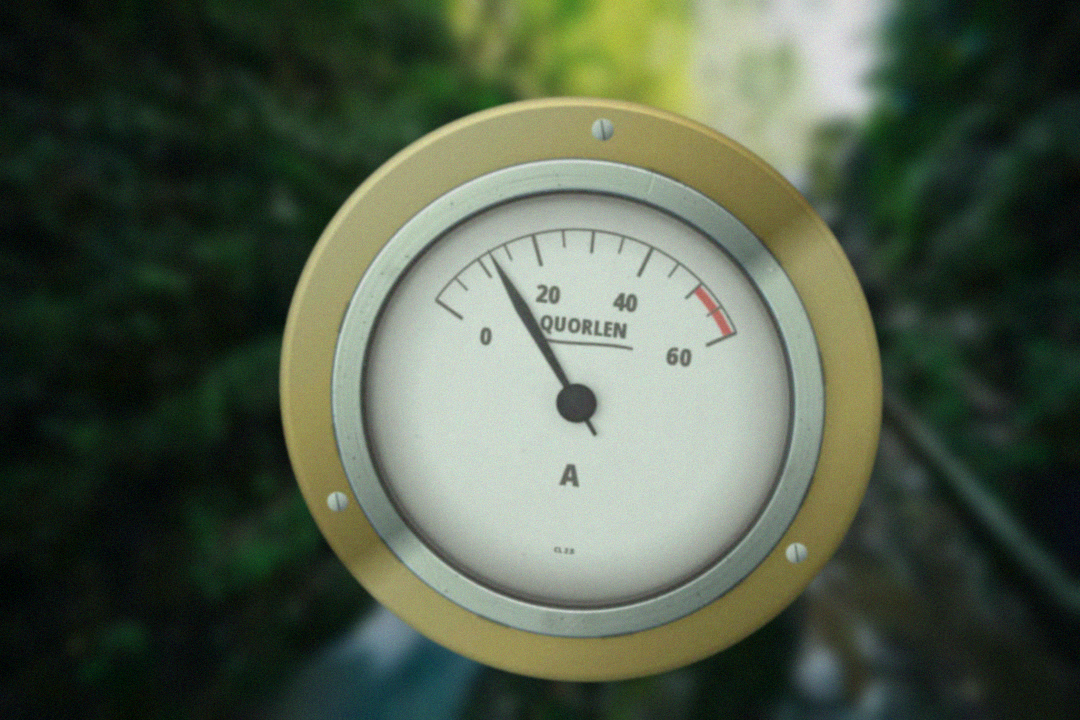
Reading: 12.5 A
